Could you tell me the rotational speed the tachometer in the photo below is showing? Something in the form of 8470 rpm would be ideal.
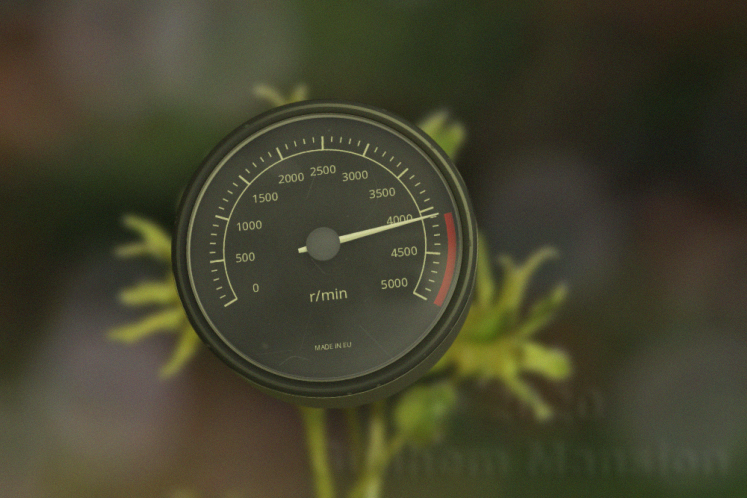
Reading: 4100 rpm
